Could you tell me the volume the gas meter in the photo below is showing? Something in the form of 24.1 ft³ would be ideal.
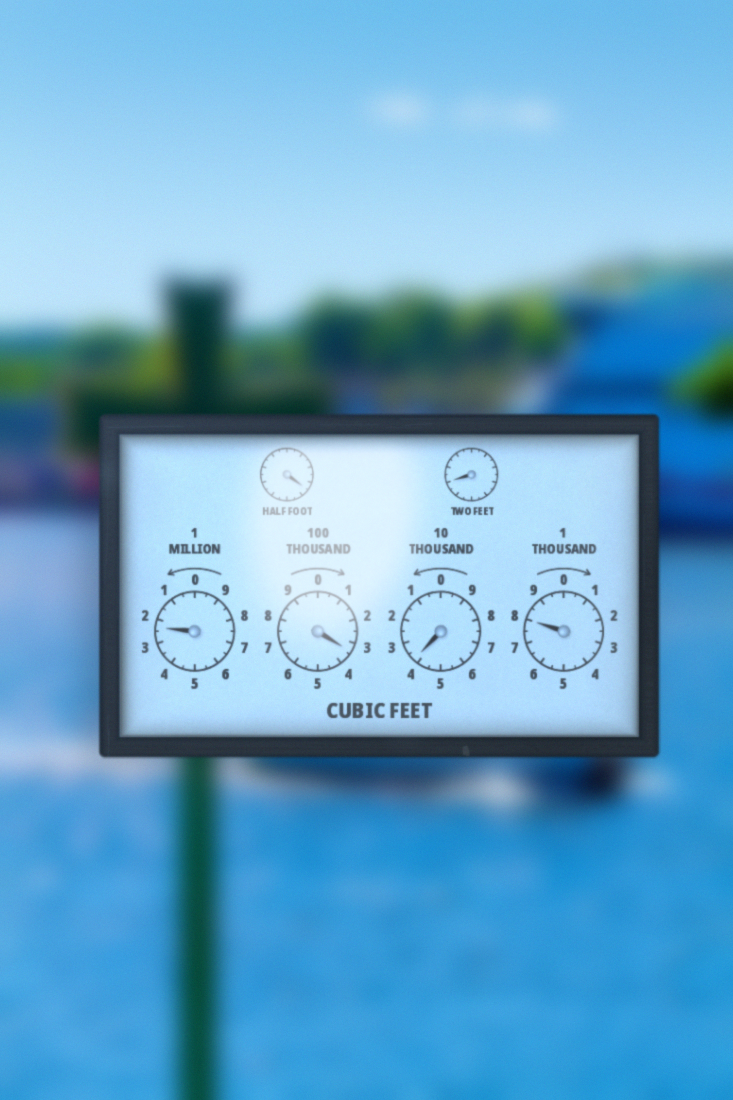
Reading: 233800 ft³
